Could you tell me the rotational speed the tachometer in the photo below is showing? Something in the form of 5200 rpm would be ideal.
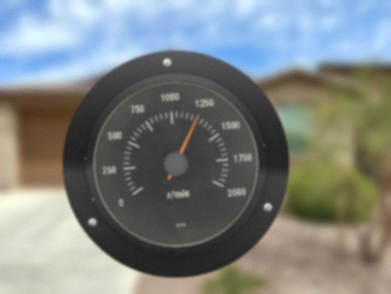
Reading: 1250 rpm
